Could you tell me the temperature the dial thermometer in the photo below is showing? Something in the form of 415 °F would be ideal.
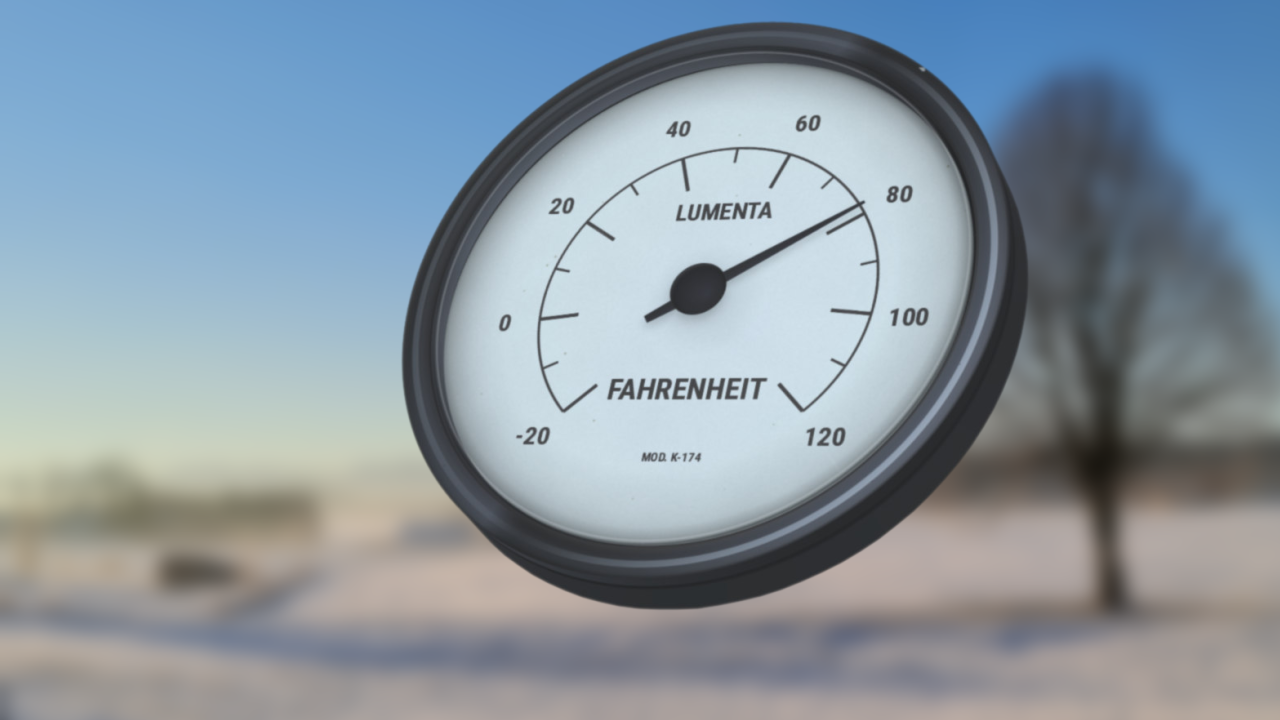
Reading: 80 °F
